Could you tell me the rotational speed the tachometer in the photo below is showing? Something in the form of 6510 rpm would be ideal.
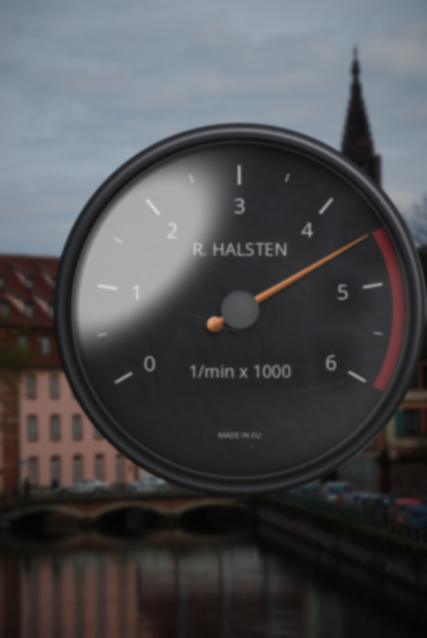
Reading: 4500 rpm
